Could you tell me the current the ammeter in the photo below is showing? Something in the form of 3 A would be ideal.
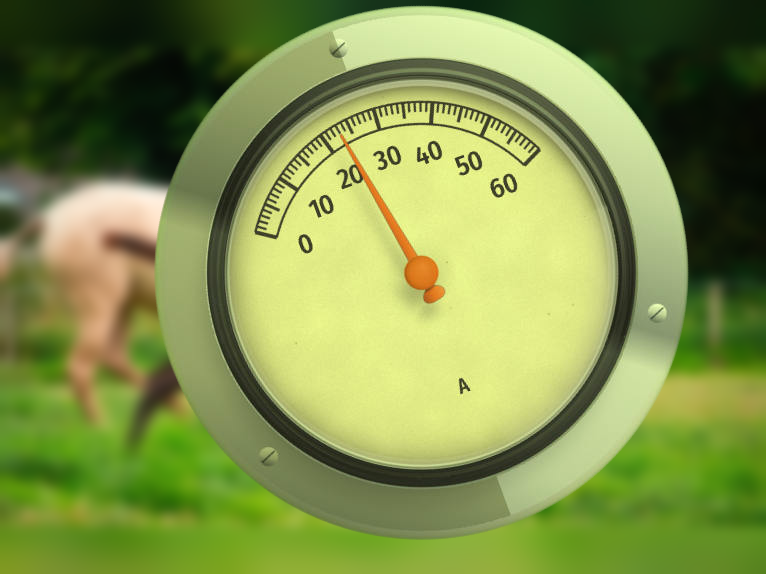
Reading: 23 A
